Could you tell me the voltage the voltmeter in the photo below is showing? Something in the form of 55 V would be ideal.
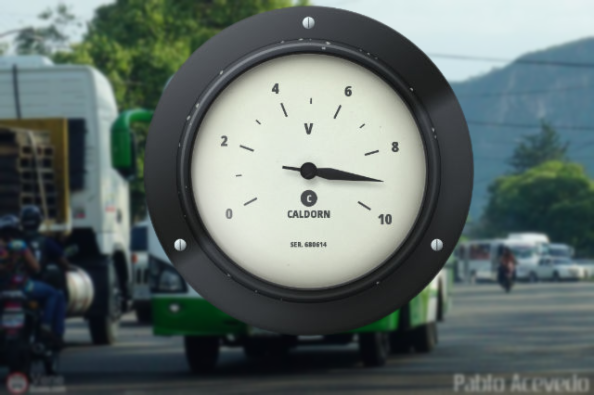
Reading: 9 V
